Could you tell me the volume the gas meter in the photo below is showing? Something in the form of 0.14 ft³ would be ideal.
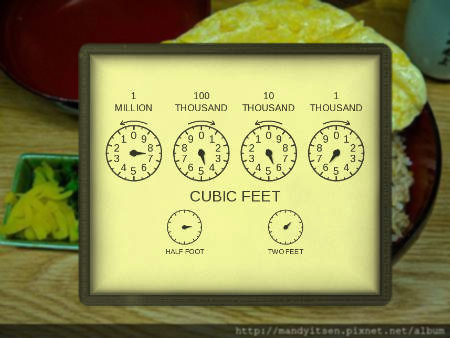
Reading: 745600 ft³
